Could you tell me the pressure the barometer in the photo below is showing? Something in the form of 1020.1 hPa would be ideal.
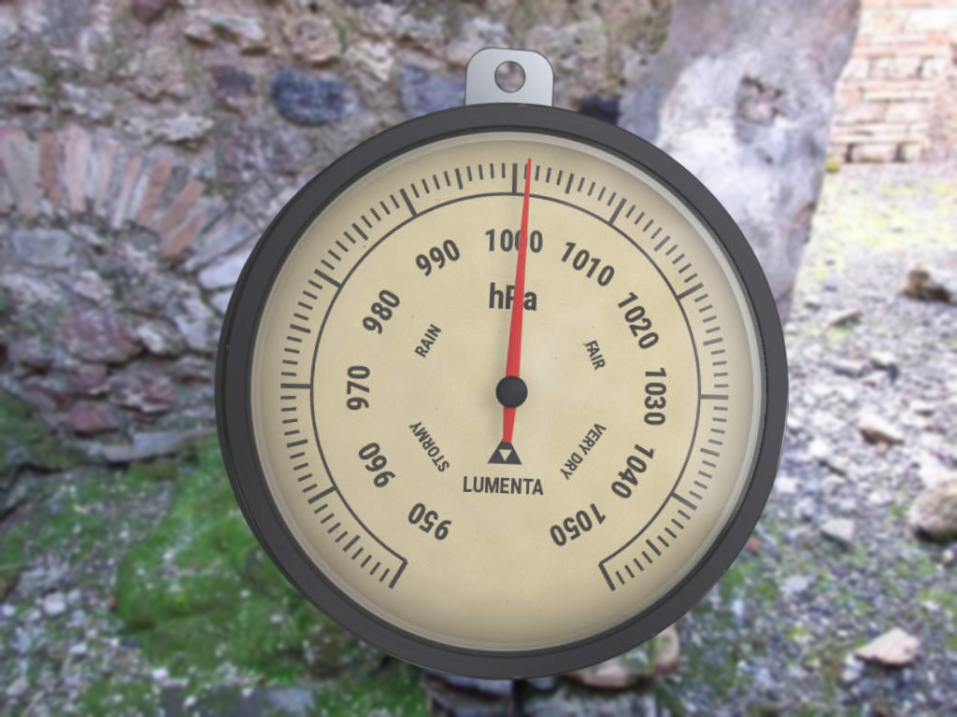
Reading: 1001 hPa
